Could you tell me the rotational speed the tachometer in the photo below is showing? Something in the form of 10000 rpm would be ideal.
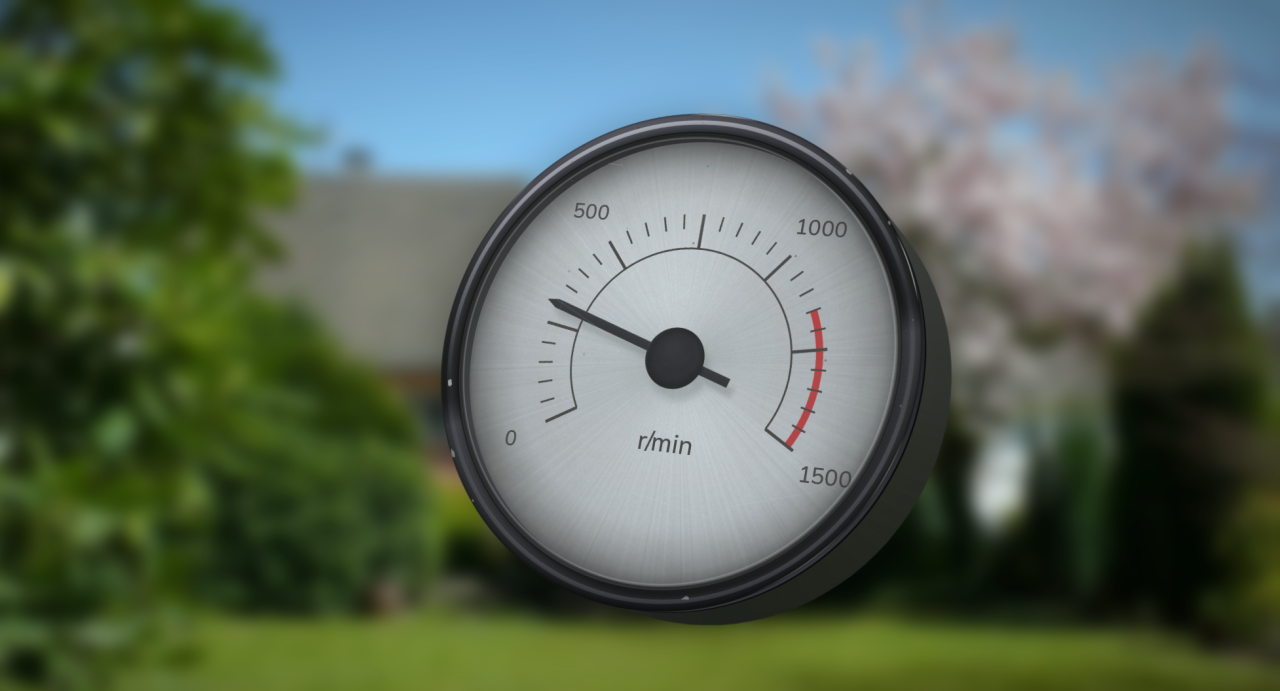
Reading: 300 rpm
